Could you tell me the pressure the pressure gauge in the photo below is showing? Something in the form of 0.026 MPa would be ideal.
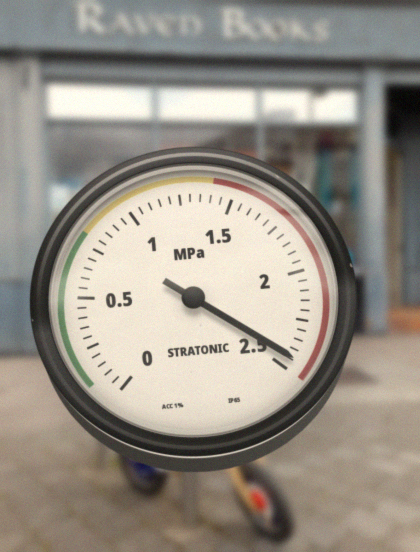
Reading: 2.45 MPa
